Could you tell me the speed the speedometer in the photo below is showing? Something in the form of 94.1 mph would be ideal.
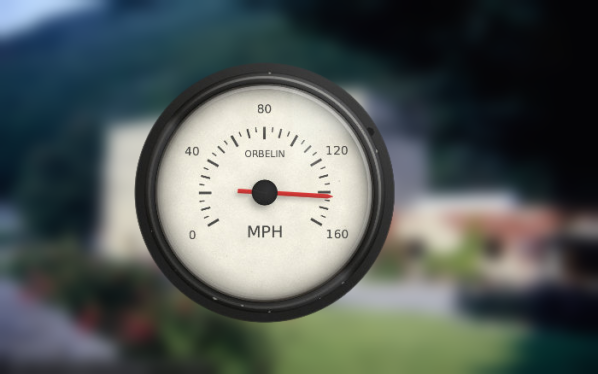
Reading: 142.5 mph
